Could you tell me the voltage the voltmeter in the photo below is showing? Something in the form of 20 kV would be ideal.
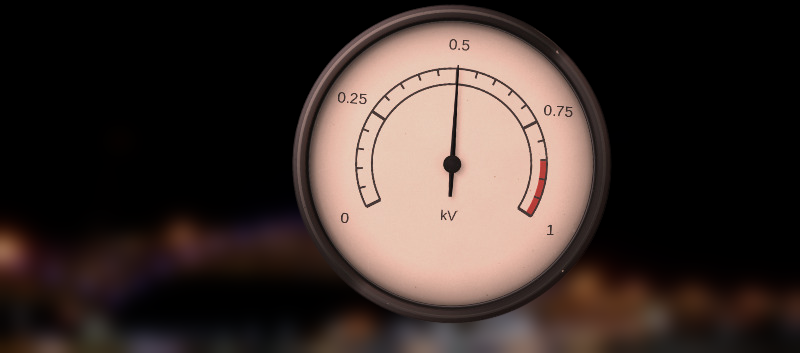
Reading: 0.5 kV
